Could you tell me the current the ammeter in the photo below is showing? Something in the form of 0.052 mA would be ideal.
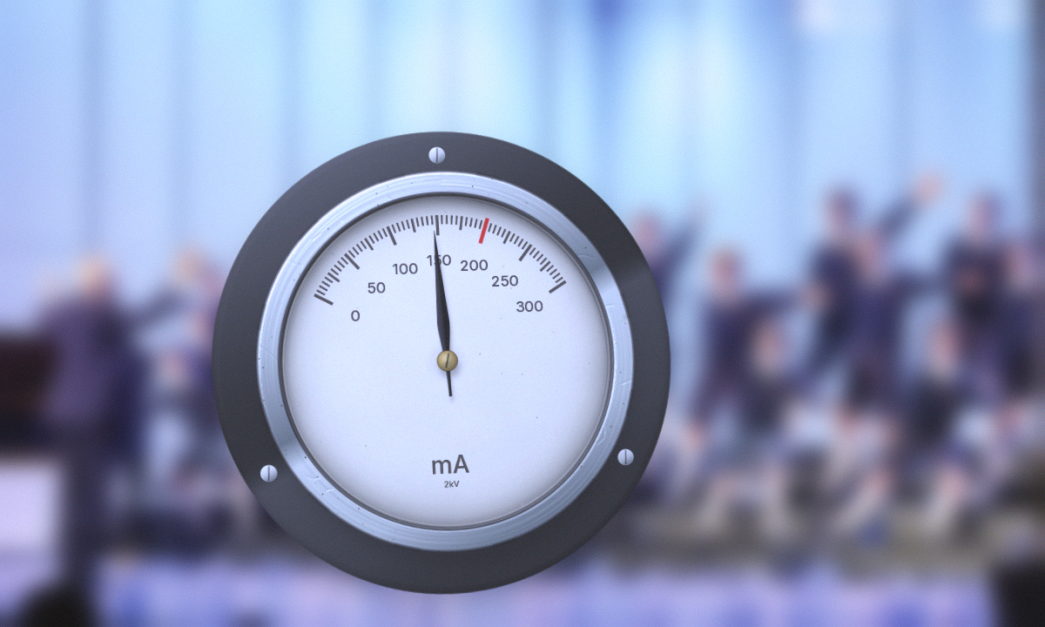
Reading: 145 mA
